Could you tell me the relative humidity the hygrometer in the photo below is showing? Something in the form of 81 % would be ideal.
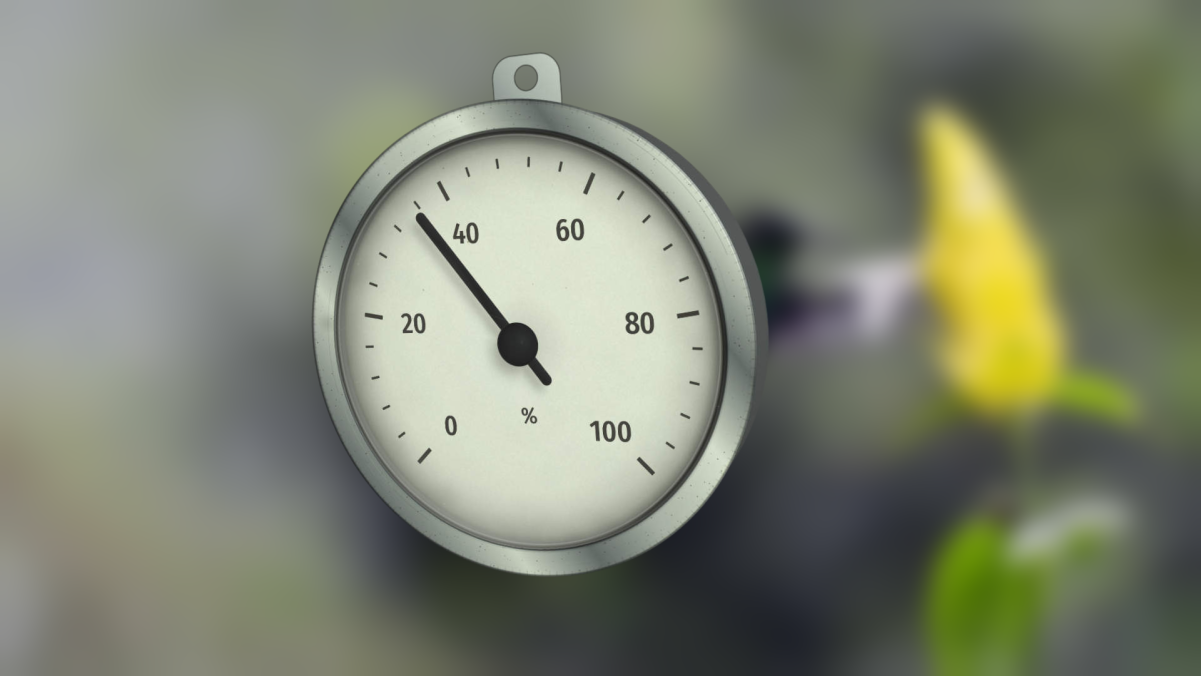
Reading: 36 %
